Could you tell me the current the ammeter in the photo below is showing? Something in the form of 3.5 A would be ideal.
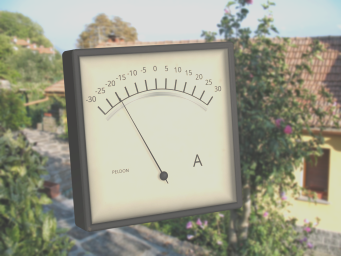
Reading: -20 A
